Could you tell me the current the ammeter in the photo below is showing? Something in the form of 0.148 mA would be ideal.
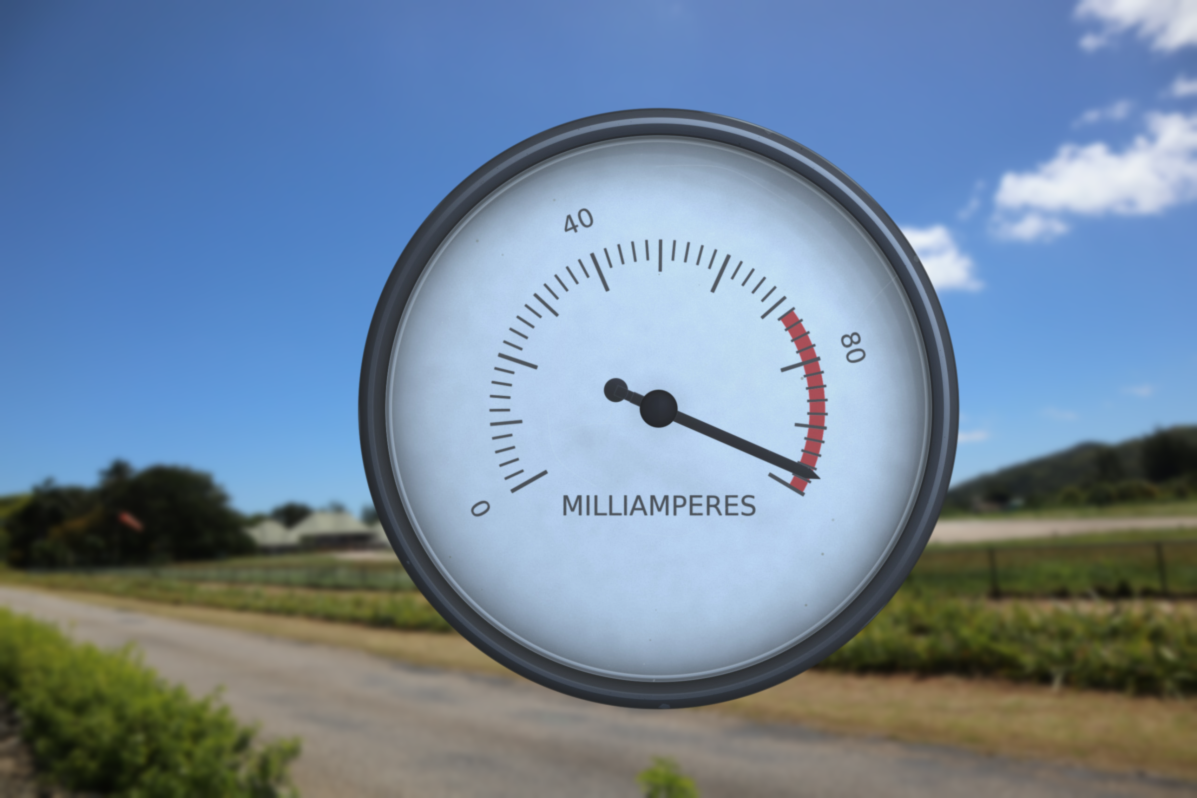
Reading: 97 mA
